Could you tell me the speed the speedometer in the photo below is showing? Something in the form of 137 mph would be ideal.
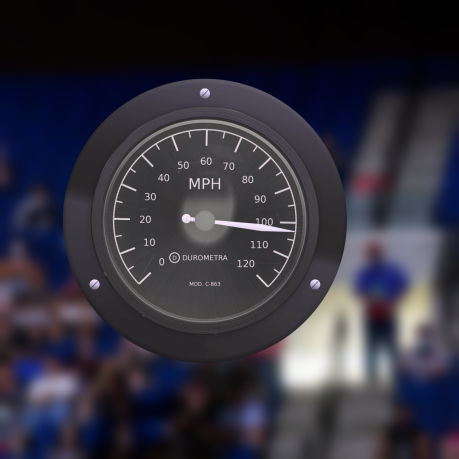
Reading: 102.5 mph
